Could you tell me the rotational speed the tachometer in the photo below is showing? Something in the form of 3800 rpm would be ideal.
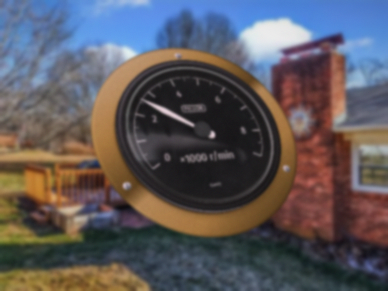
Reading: 2500 rpm
